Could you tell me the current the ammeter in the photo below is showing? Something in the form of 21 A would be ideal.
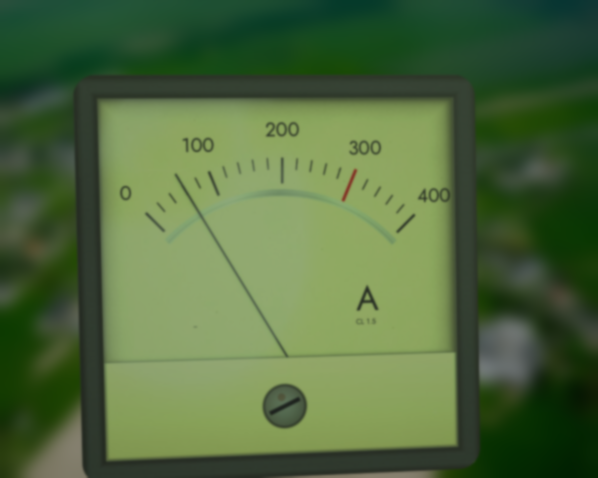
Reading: 60 A
